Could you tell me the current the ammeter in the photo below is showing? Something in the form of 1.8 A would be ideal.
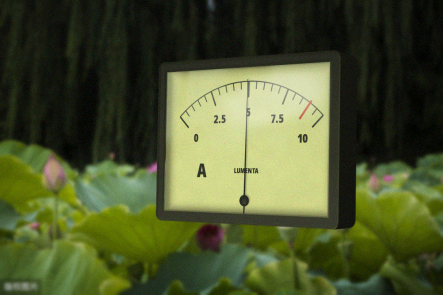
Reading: 5 A
